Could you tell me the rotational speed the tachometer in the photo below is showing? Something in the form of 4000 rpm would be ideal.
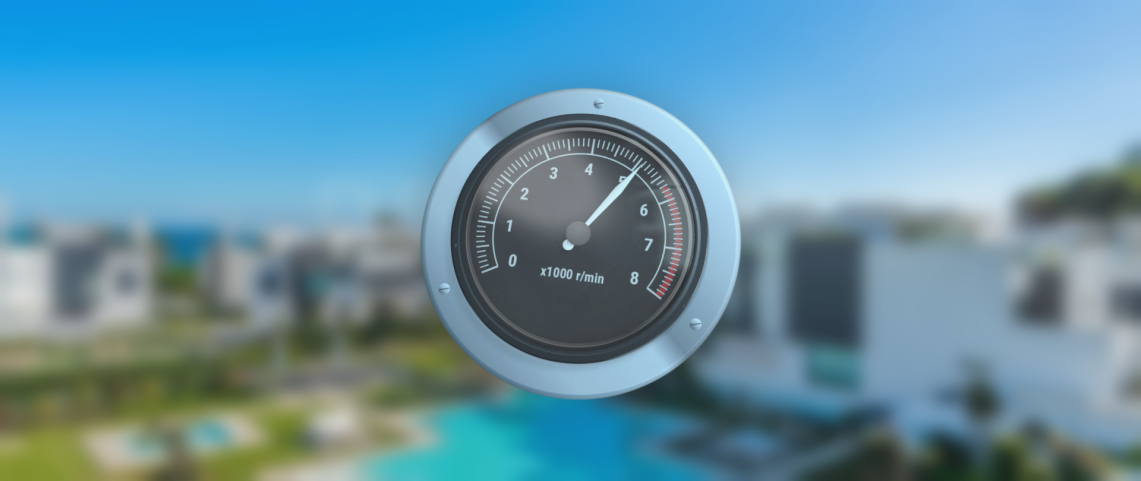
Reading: 5100 rpm
